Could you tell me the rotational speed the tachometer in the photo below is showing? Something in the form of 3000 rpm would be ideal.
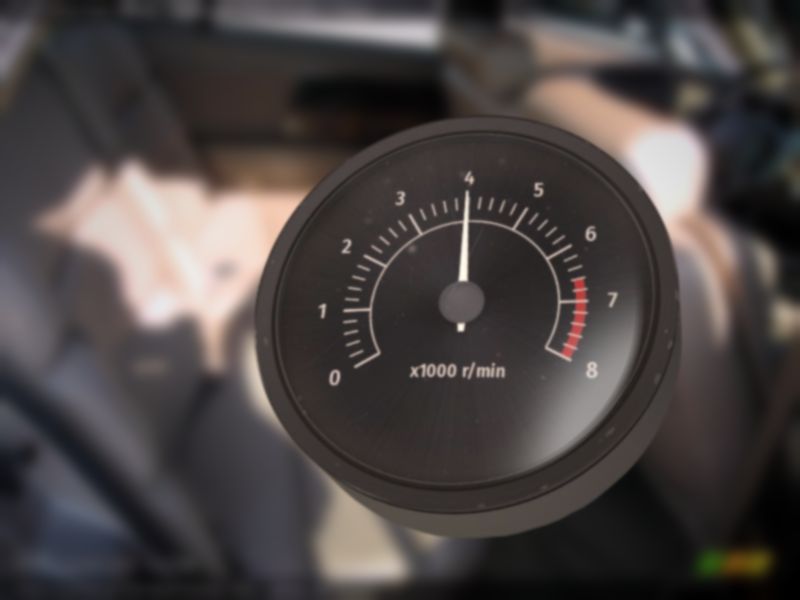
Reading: 4000 rpm
